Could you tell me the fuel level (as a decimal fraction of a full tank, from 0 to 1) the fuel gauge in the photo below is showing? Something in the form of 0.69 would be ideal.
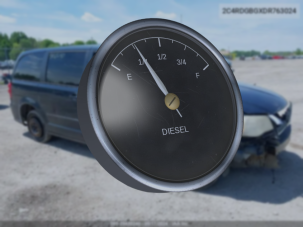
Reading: 0.25
